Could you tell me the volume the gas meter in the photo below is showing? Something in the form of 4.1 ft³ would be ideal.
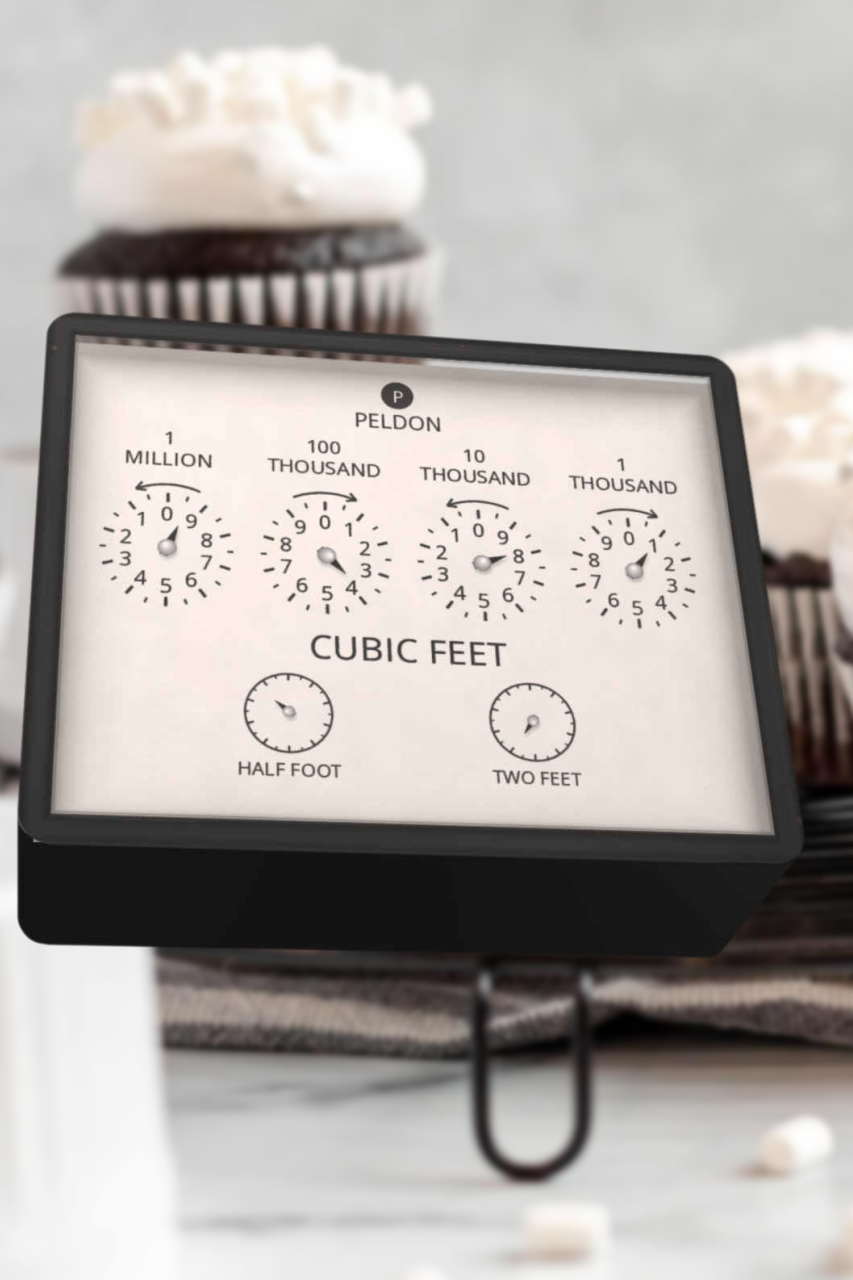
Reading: 938100 ft³
